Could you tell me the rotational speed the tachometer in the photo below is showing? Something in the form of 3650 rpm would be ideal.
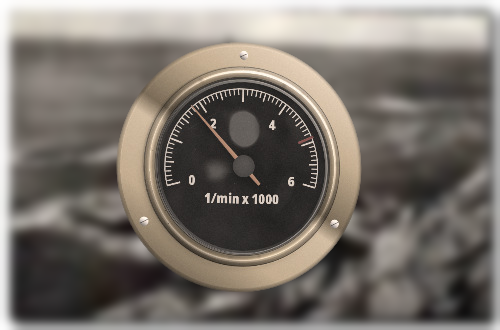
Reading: 1800 rpm
